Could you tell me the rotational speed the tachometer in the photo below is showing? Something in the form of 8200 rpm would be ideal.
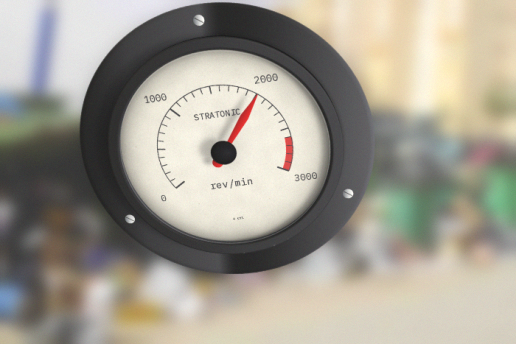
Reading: 2000 rpm
